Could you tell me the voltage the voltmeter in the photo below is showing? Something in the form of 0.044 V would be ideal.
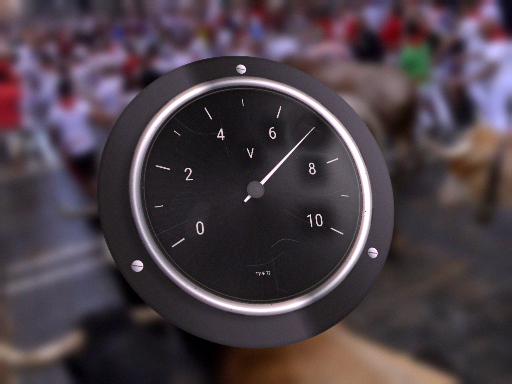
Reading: 7 V
